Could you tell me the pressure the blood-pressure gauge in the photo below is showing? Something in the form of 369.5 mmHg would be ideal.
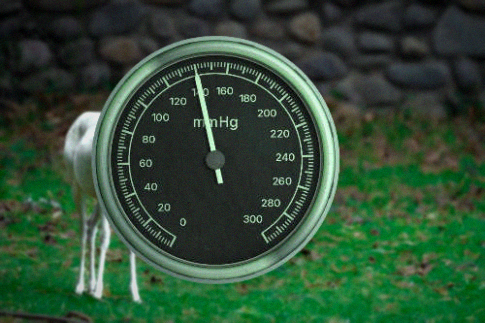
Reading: 140 mmHg
